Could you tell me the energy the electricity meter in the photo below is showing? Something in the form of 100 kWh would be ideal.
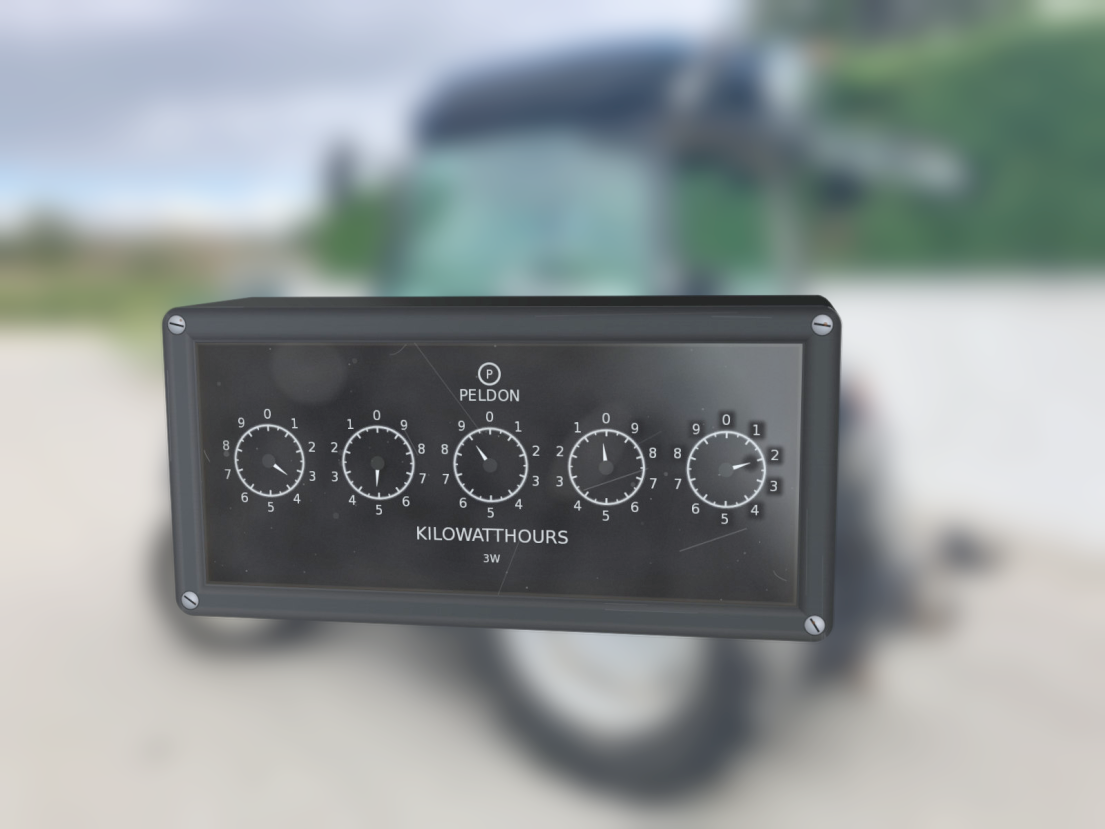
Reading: 34902 kWh
